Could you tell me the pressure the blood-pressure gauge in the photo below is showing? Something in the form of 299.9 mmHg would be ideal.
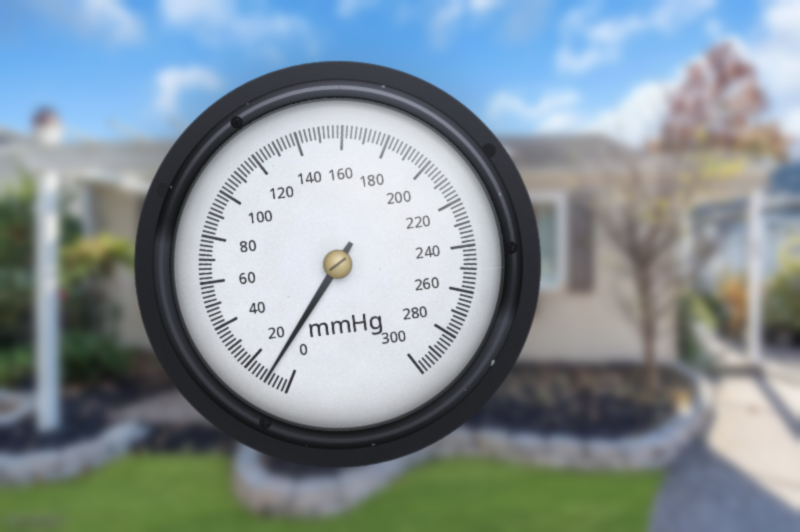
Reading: 10 mmHg
